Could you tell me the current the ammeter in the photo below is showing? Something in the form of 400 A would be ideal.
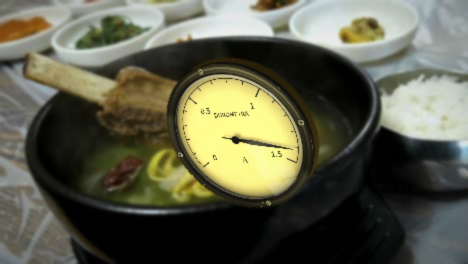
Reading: 1.4 A
